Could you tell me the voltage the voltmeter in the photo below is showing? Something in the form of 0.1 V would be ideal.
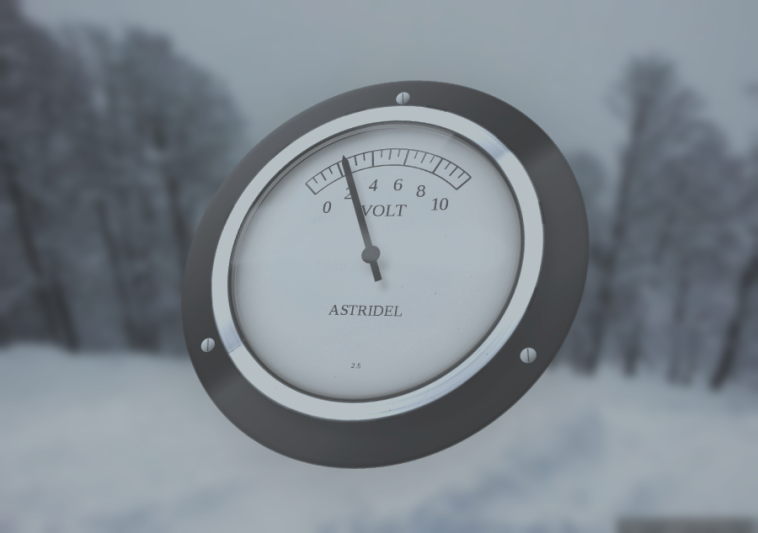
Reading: 2.5 V
